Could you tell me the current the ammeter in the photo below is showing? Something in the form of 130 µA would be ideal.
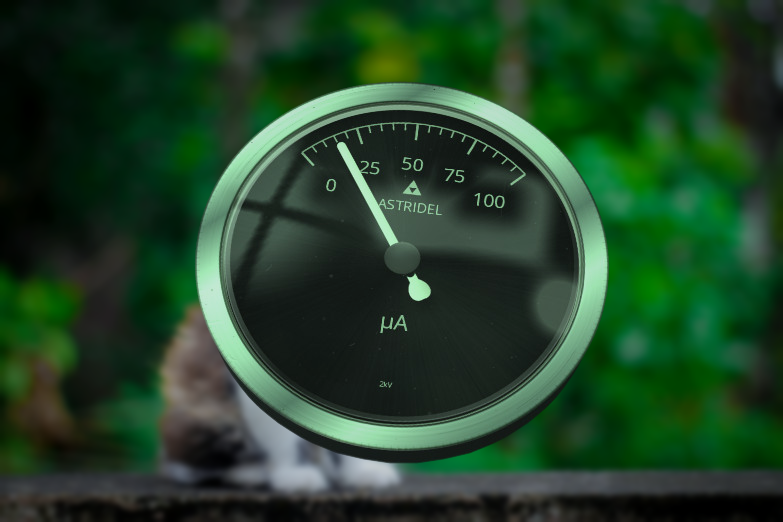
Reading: 15 µA
